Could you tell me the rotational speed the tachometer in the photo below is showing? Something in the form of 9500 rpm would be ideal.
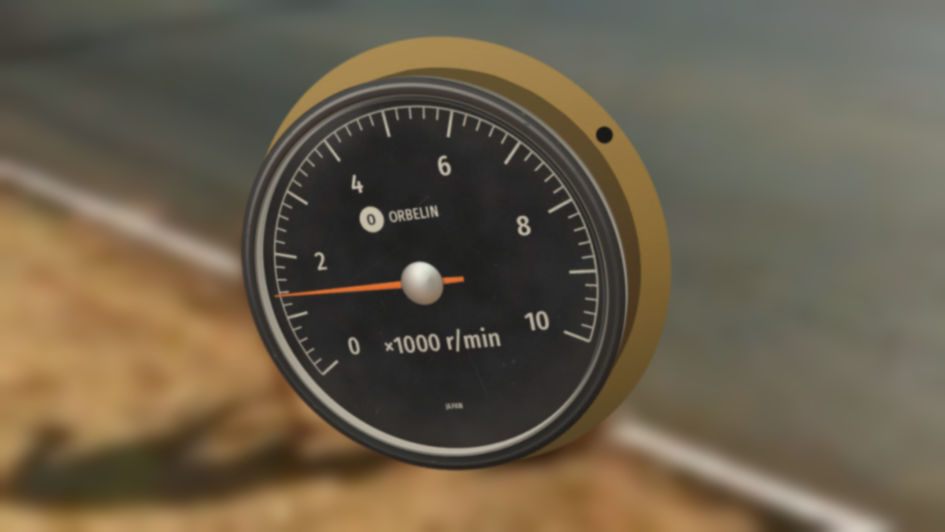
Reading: 1400 rpm
